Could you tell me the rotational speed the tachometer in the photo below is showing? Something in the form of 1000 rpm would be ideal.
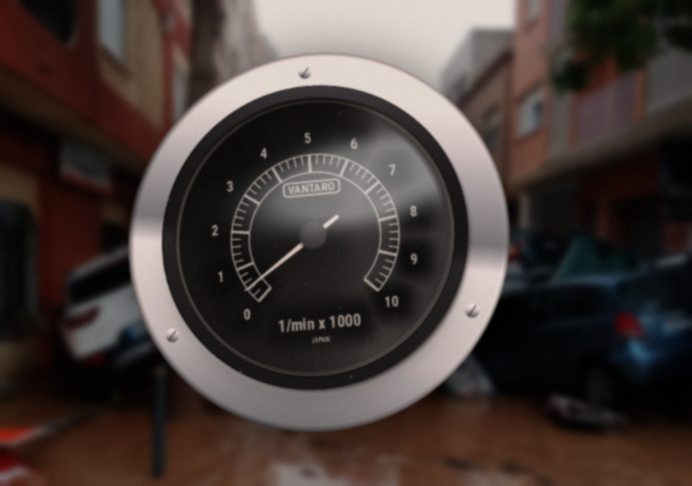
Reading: 400 rpm
